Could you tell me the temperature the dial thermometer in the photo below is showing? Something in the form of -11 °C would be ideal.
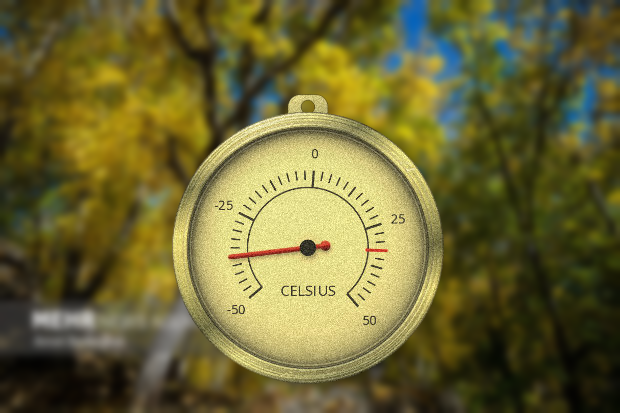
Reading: -37.5 °C
